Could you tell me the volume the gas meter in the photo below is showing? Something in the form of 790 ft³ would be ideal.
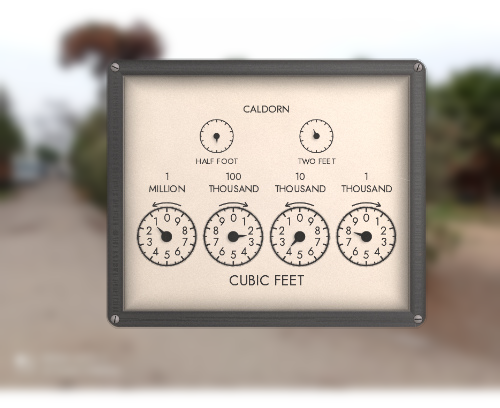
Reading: 123800 ft³
